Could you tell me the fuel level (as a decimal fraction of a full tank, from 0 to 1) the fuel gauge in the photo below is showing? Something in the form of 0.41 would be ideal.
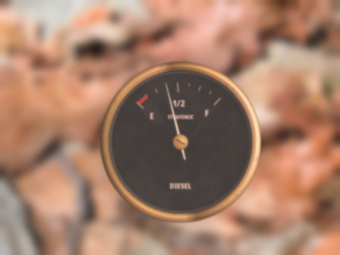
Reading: 0.375
